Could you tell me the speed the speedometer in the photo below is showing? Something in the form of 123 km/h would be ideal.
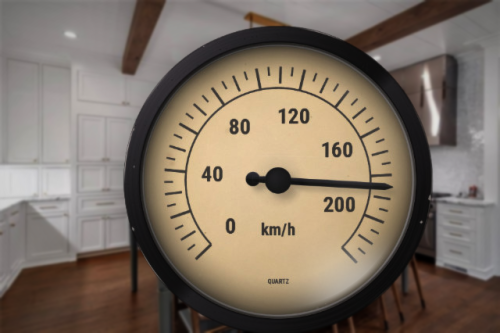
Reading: 185 km/h
